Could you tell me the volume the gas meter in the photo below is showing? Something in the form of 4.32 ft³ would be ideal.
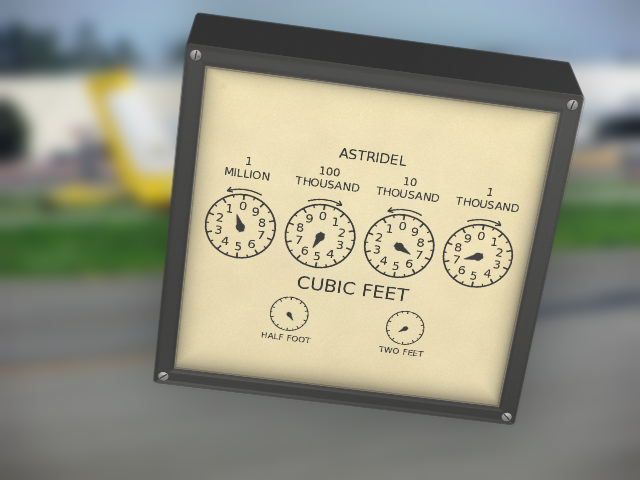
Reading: 56700 ft³
